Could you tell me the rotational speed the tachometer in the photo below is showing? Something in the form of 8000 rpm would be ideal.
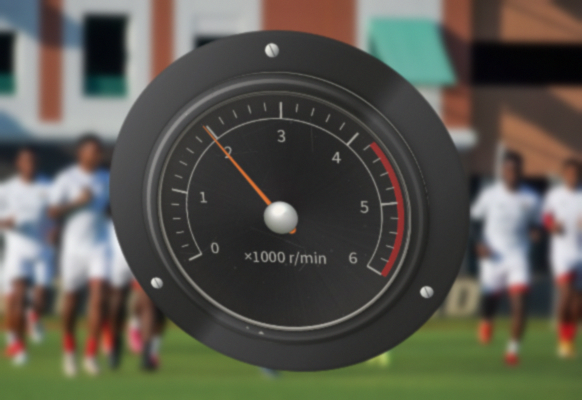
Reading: 2000 rpm
